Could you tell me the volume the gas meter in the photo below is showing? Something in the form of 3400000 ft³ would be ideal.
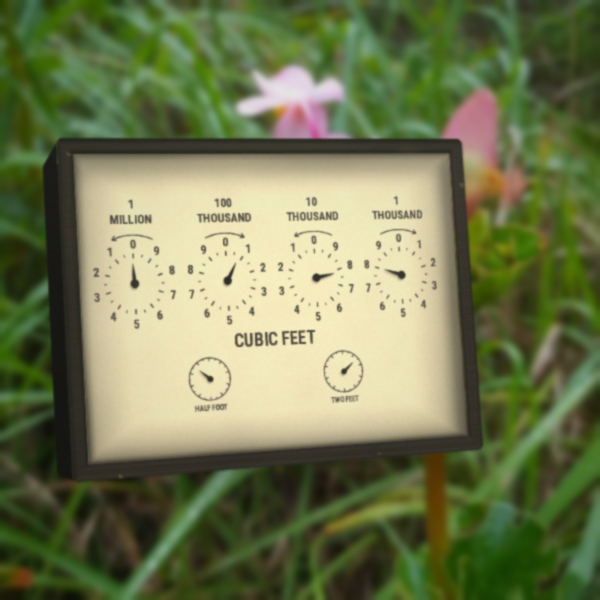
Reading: 7800 ft³
